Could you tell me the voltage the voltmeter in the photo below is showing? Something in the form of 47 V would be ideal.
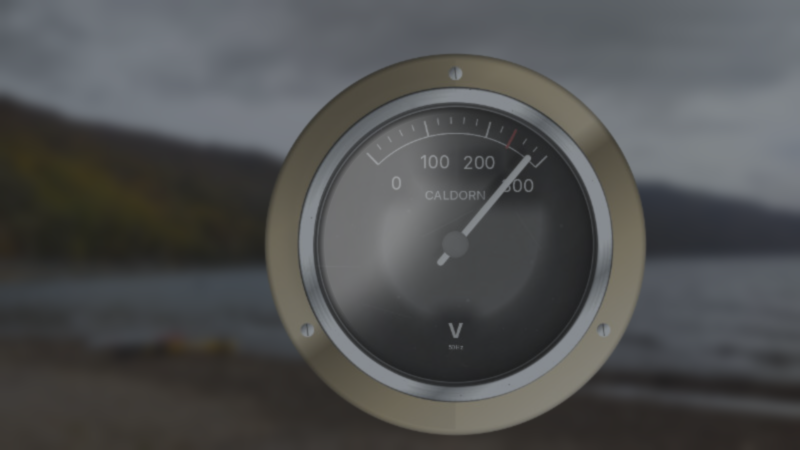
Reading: 280 V
